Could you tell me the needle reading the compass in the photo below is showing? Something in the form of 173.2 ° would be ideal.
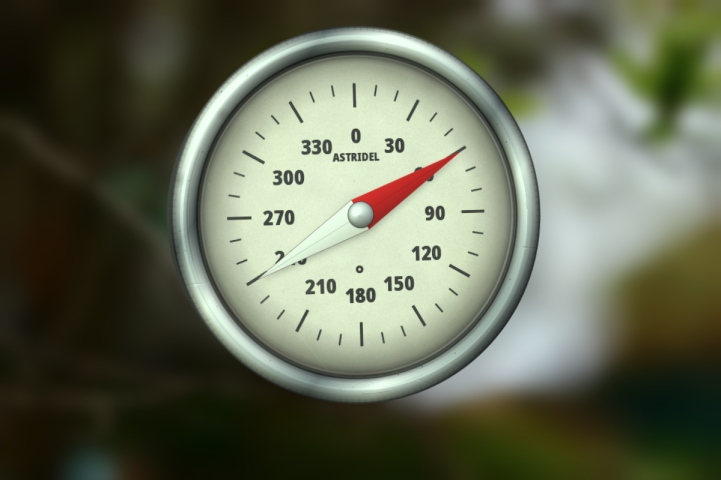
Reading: 60 °
